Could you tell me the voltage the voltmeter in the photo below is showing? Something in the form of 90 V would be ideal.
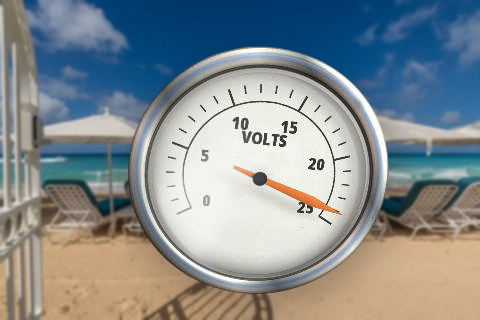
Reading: 24 V
